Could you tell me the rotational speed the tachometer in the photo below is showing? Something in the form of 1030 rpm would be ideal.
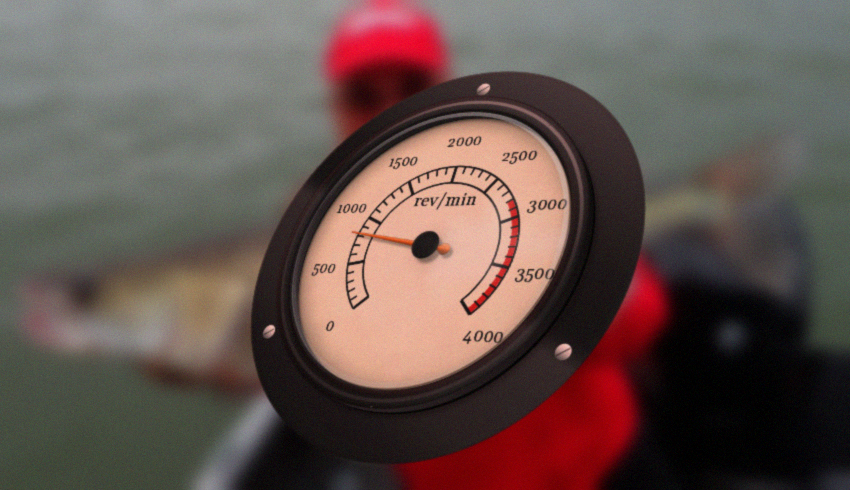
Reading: 800 rpm
